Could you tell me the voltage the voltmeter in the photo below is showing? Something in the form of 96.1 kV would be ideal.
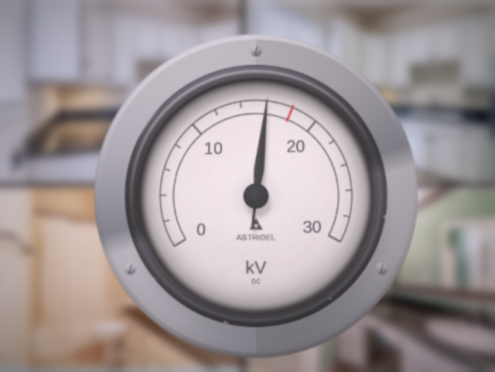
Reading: 16 kV
